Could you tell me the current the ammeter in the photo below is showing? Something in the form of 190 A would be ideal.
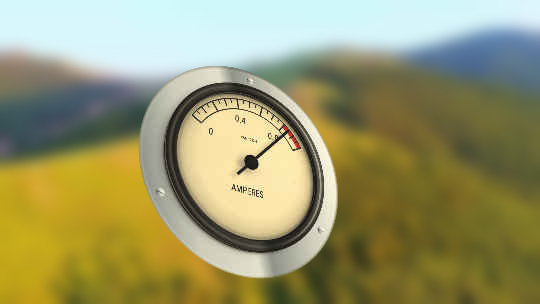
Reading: 0.85 A
